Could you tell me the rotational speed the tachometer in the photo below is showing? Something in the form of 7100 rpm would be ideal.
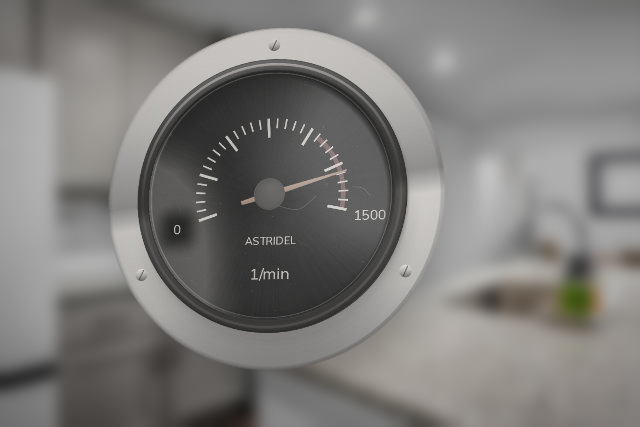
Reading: 1300 rpm
